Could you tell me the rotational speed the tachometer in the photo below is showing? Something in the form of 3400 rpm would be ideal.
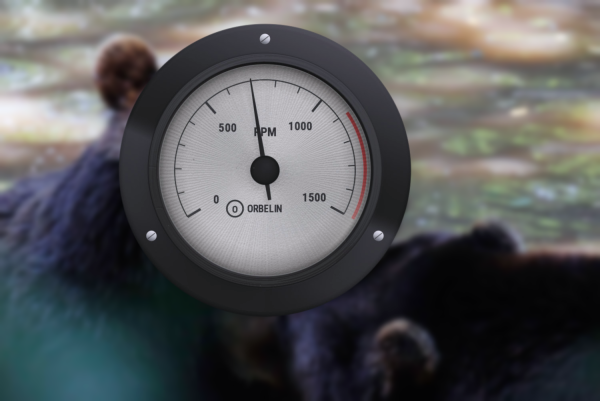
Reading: 700 rpm
